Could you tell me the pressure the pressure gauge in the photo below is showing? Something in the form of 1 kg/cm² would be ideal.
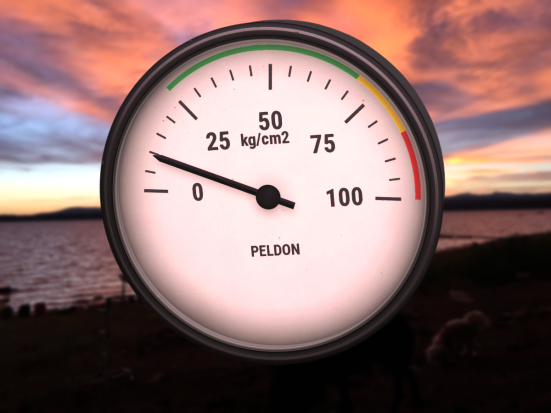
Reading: 10 kg/cm²
